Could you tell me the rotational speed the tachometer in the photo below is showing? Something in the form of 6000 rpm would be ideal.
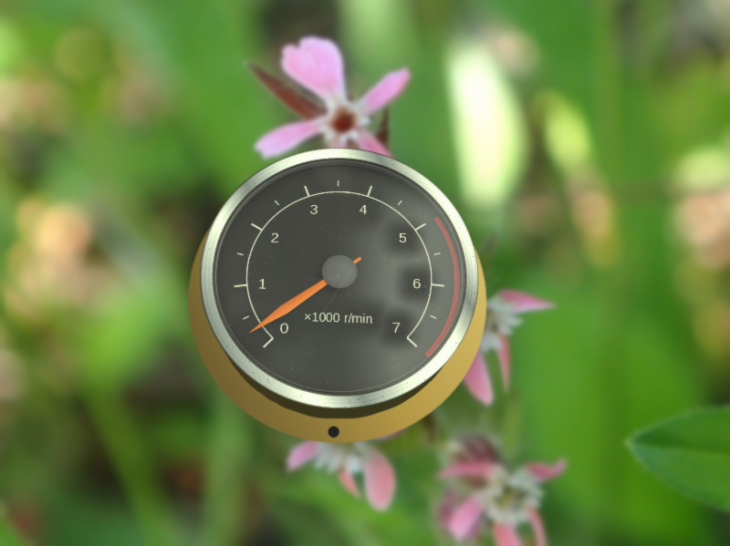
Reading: 250 rpm
